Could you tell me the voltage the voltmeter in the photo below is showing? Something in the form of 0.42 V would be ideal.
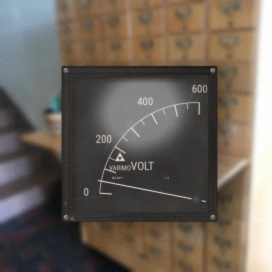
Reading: 50 V
